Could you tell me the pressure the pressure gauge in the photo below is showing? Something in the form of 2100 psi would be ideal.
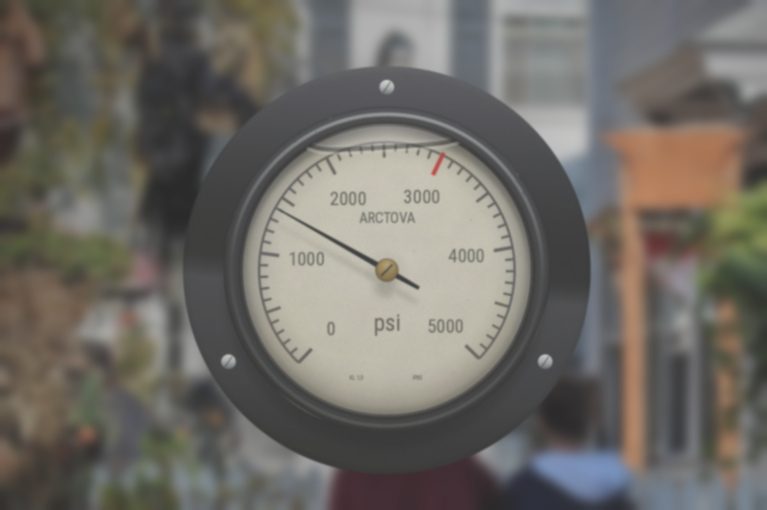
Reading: 1400 psi
